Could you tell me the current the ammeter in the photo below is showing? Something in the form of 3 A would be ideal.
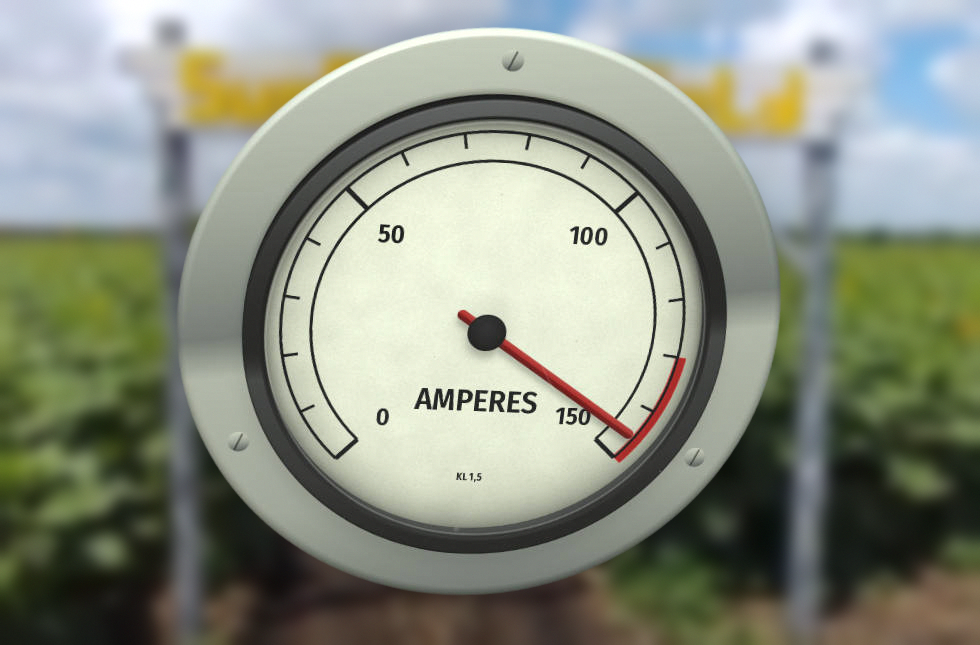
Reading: 145 A
